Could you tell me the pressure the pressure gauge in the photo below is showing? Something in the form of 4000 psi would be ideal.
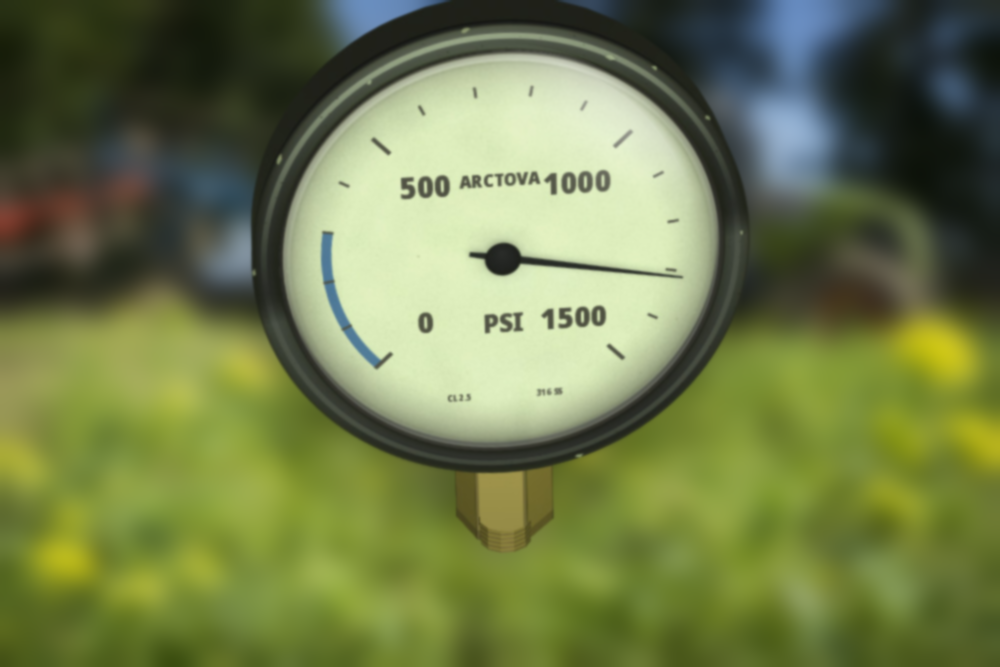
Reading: 1300 psi
